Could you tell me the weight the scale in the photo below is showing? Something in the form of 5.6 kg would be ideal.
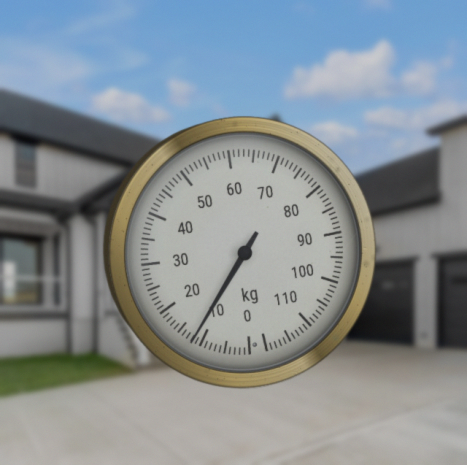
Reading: 12 kg
